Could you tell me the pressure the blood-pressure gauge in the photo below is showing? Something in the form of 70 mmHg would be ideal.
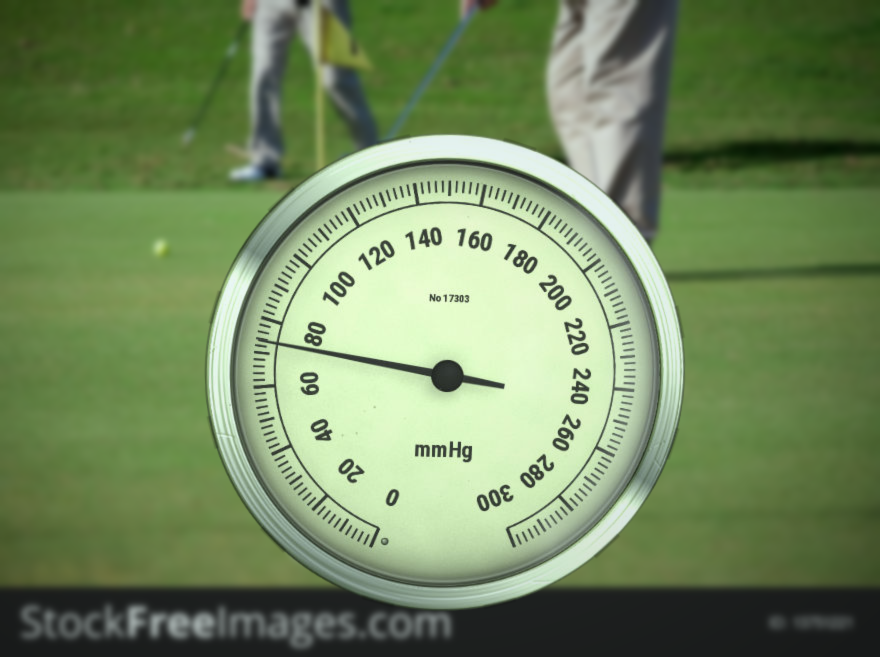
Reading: 74 mmHg
